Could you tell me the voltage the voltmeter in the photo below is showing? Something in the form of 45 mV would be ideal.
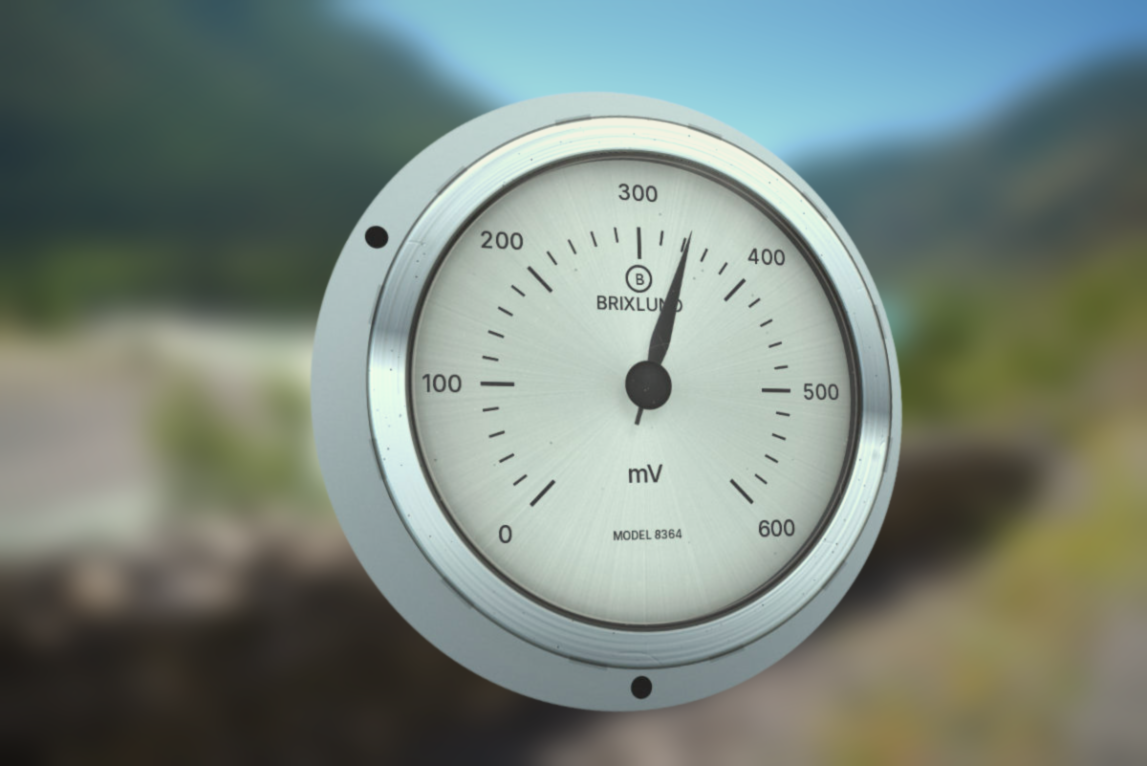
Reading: 340 mV
